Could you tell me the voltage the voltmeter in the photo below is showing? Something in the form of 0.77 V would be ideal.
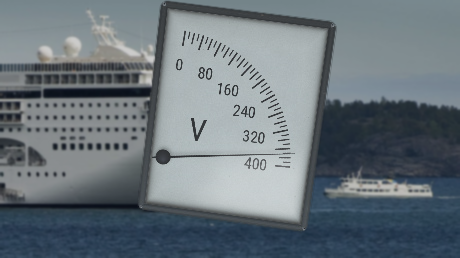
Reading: 370 V
